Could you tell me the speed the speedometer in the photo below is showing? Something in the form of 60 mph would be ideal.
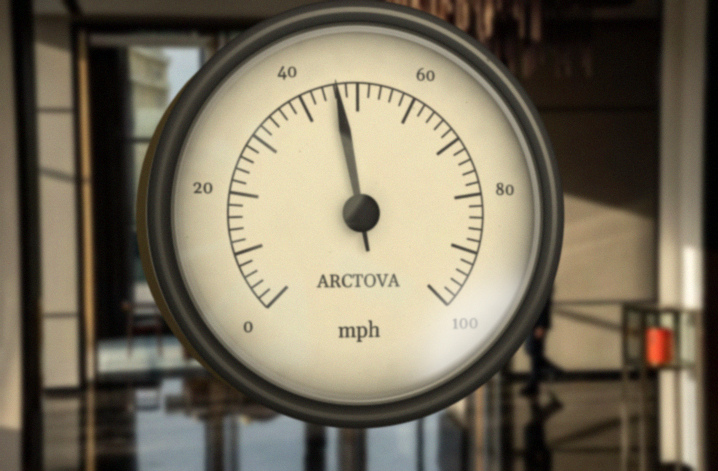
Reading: 46 mph
